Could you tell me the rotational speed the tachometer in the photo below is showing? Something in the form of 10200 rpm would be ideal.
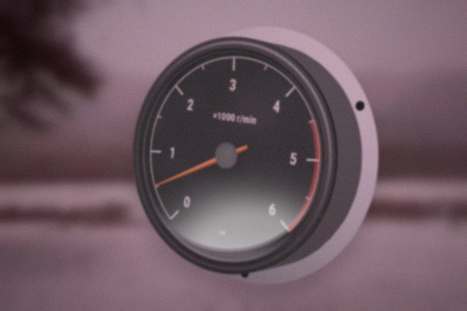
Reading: 500 rpm
